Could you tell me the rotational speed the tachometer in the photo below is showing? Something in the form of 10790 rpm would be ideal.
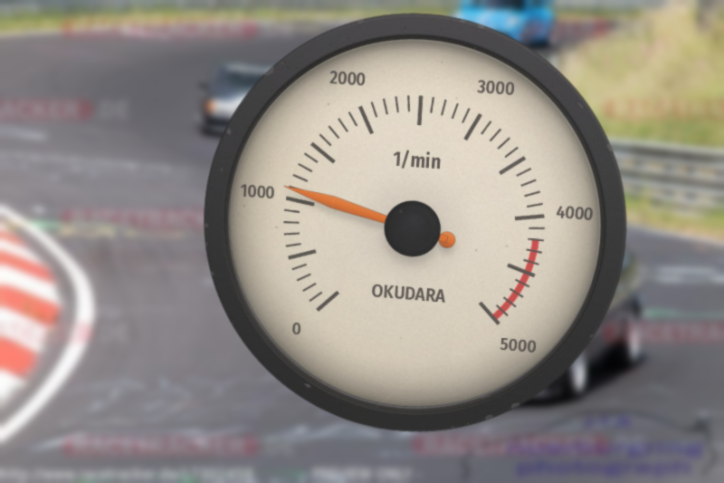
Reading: 1100 rpm
